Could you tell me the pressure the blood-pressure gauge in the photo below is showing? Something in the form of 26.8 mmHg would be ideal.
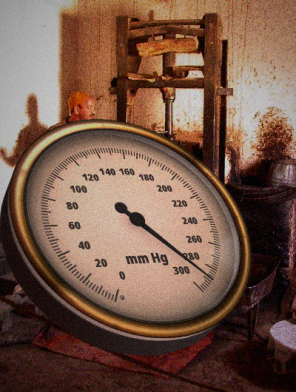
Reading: 290 mmHg
